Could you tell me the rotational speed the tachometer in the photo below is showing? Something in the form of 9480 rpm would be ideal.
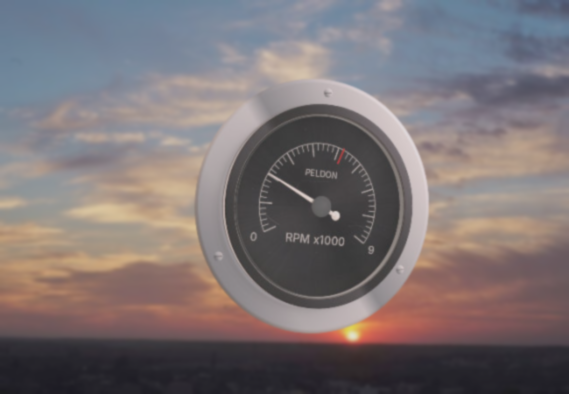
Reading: 2000 rpm
